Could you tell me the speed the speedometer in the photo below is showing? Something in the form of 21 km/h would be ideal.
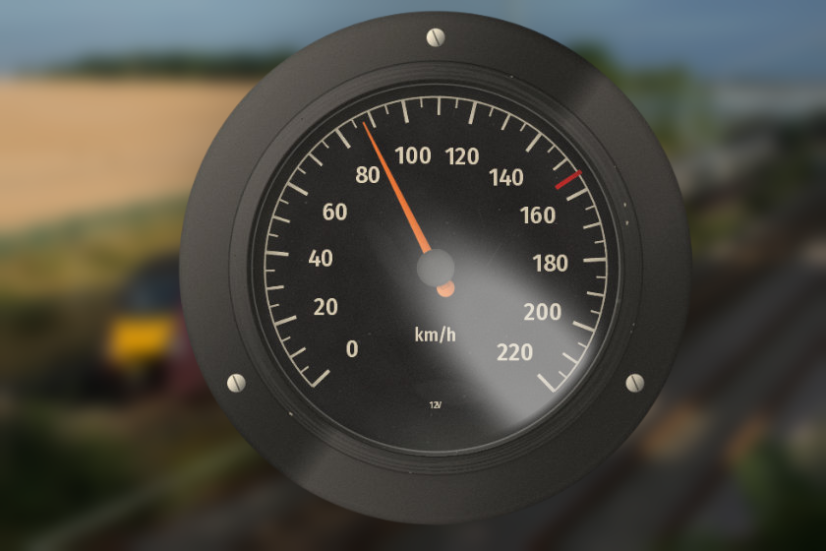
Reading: 87.5 km/h
